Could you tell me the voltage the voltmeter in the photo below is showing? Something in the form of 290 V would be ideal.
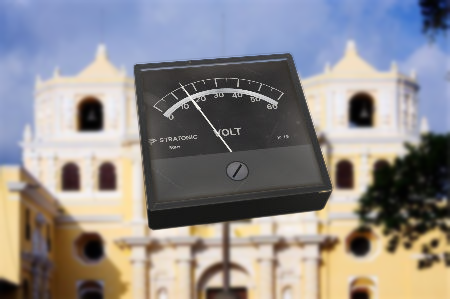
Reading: 15 V
